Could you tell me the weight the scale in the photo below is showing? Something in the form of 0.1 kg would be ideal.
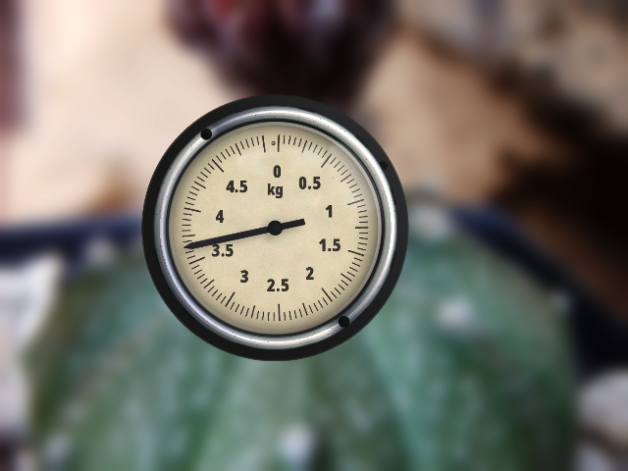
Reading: 3.65 kg
